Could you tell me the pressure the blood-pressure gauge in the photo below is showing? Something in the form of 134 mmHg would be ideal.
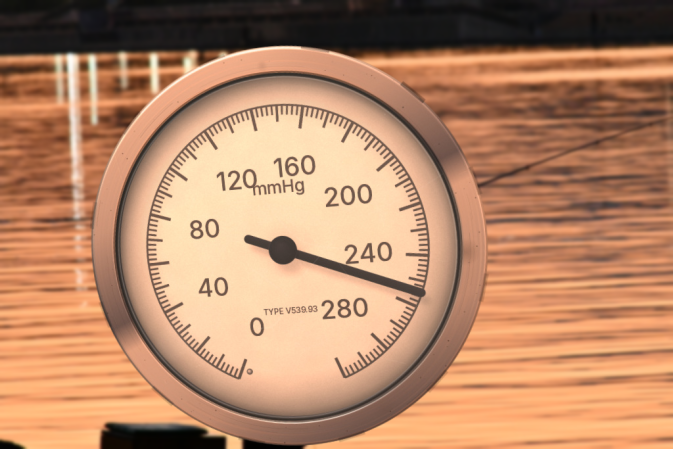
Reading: 254 mmHg
